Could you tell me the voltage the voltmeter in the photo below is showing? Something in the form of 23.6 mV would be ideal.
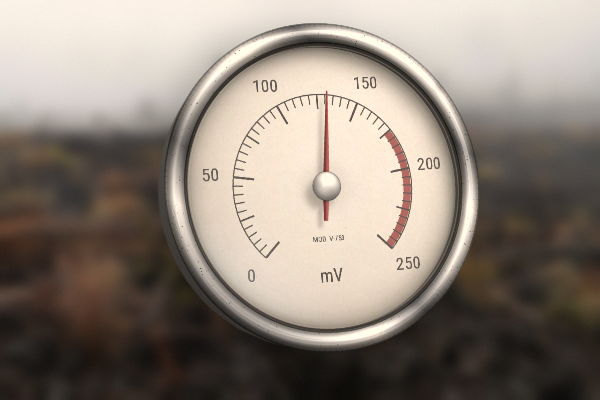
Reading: 130 mV
